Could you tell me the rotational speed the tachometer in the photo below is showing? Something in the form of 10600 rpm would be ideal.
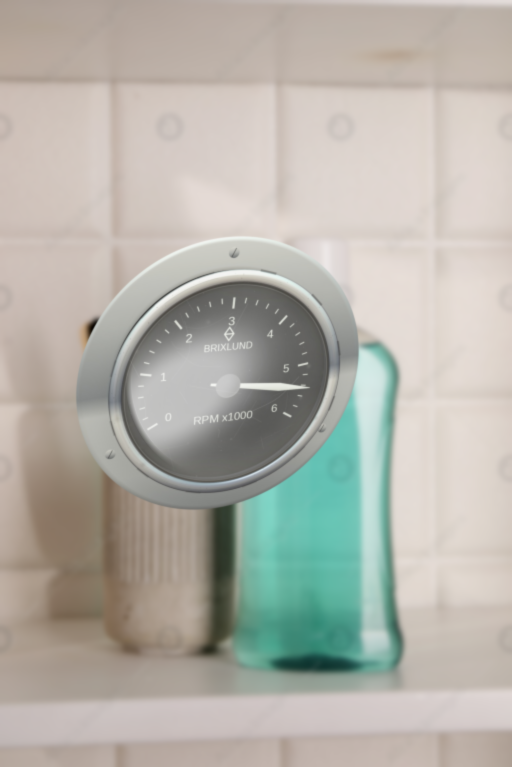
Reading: 5400 rpm
